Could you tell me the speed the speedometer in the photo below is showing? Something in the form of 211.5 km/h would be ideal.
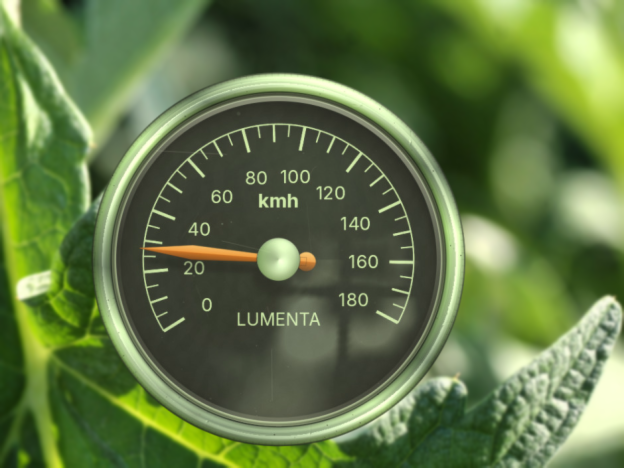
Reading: 27.5 km/h
